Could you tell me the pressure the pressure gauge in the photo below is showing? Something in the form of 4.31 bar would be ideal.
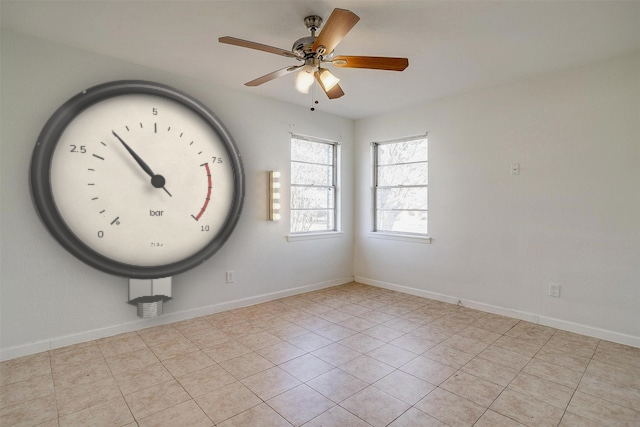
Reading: 3.5 bar
